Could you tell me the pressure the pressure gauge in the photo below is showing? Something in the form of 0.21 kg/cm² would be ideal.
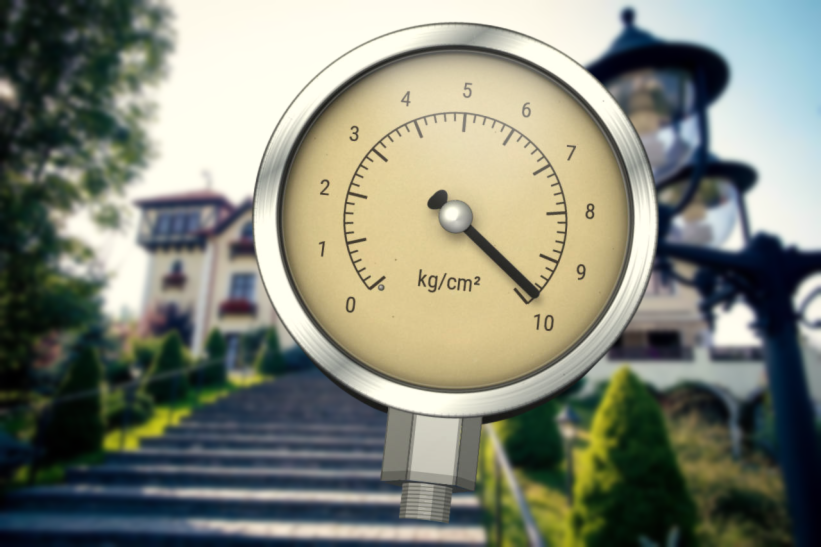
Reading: 9.8 kg/cm²
